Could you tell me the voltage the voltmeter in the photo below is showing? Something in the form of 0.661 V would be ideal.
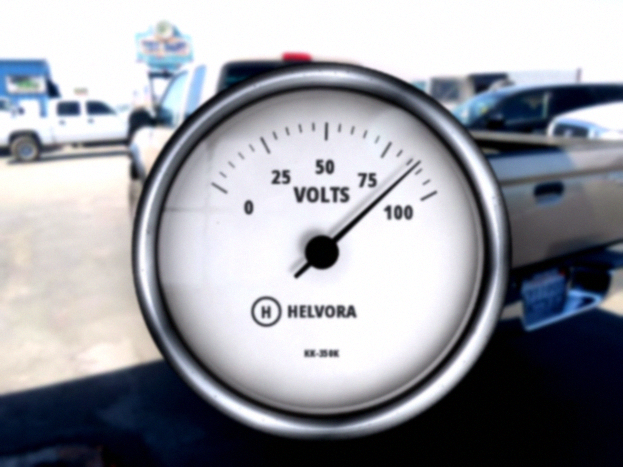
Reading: 87.5 V
